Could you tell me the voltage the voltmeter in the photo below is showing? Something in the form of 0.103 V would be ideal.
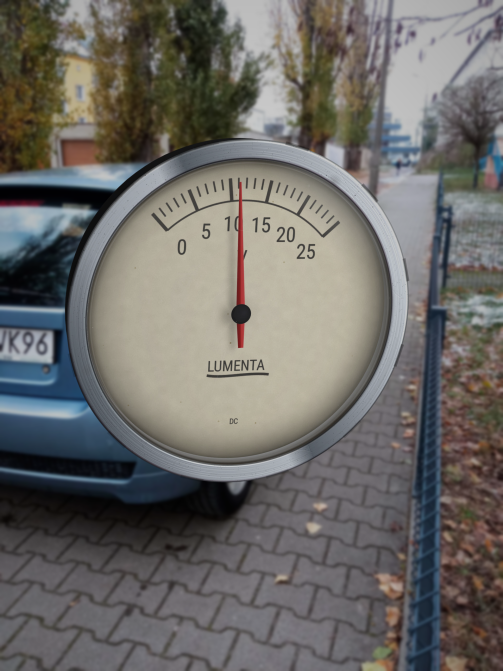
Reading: 11 V
